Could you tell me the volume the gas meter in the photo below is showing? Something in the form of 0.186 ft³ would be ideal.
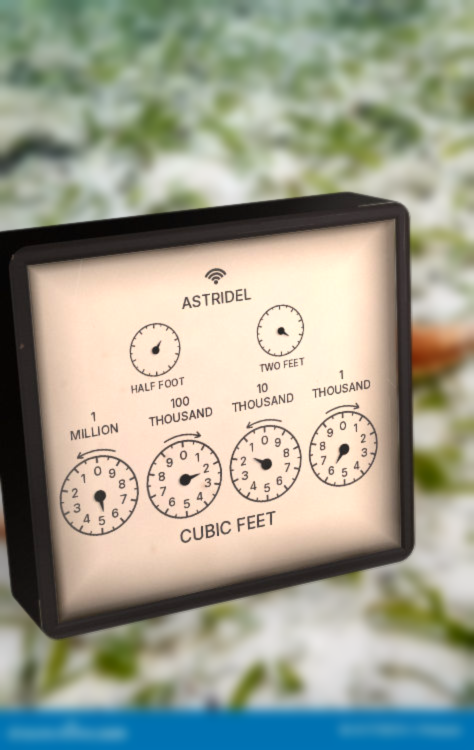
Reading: 521600 ft³
